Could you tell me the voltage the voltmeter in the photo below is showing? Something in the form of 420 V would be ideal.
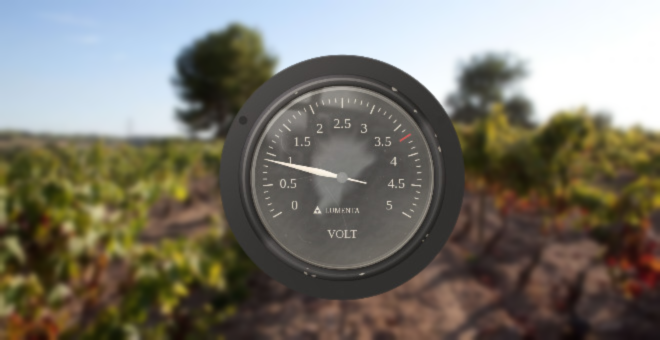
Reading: 0.9 V
